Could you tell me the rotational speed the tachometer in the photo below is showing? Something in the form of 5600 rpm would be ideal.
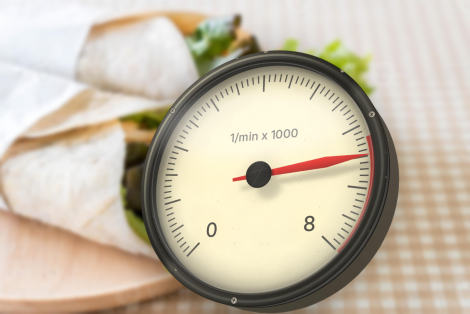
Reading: 6500 rpm
